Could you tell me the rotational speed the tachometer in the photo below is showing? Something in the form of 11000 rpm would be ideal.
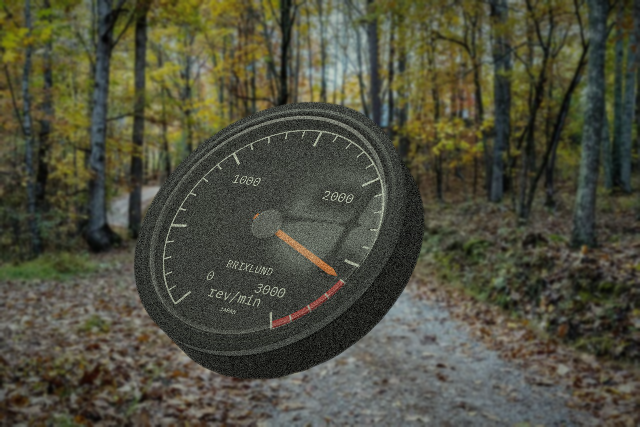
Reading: 2600 rpm
